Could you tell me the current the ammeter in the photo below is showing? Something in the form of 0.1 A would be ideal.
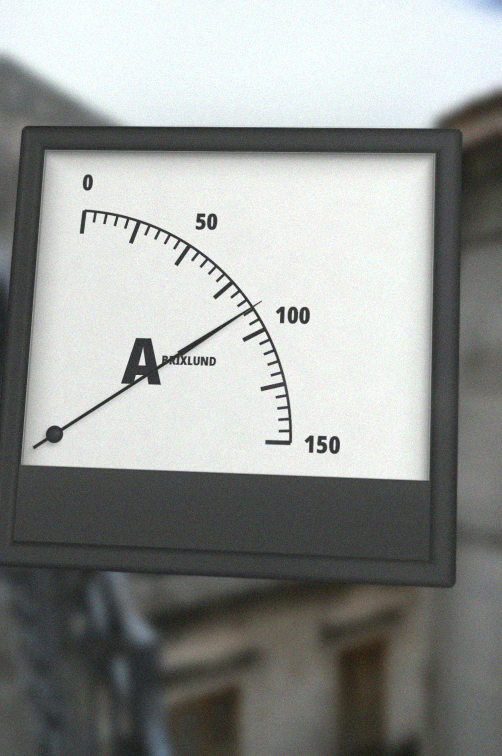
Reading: 90 A
